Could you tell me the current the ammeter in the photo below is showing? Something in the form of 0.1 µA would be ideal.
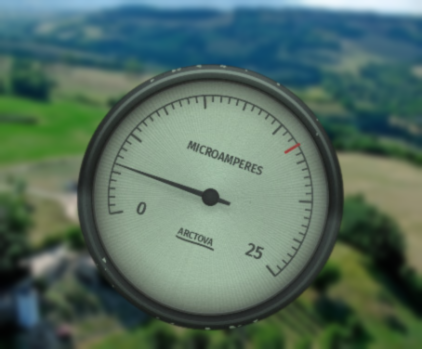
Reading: 3 µA
